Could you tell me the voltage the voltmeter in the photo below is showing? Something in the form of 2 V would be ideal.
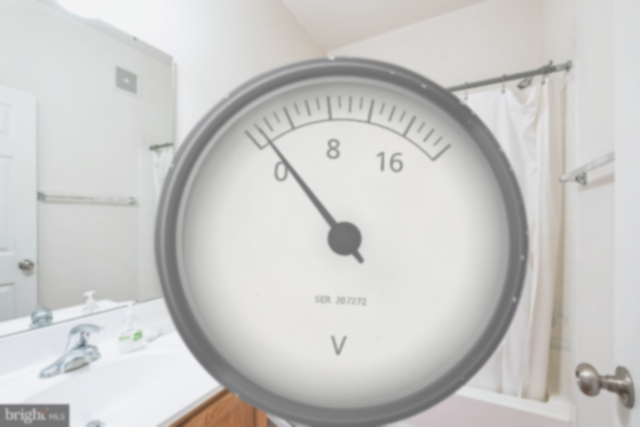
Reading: 1 V
